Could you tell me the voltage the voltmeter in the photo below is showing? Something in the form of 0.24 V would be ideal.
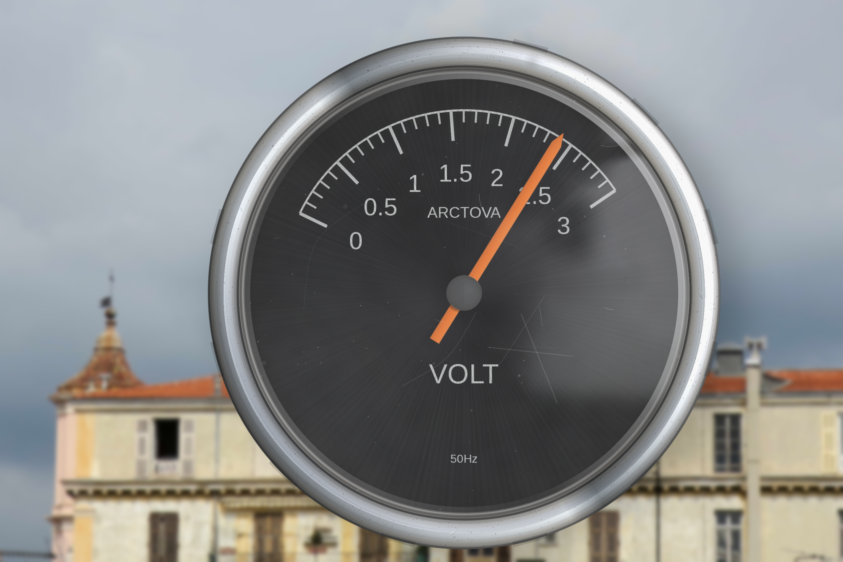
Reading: 2.4 V
